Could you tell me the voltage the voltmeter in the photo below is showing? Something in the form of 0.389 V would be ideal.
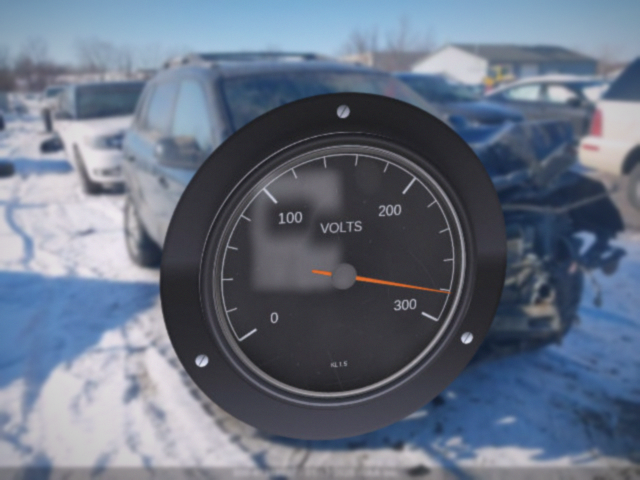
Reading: 280 V
